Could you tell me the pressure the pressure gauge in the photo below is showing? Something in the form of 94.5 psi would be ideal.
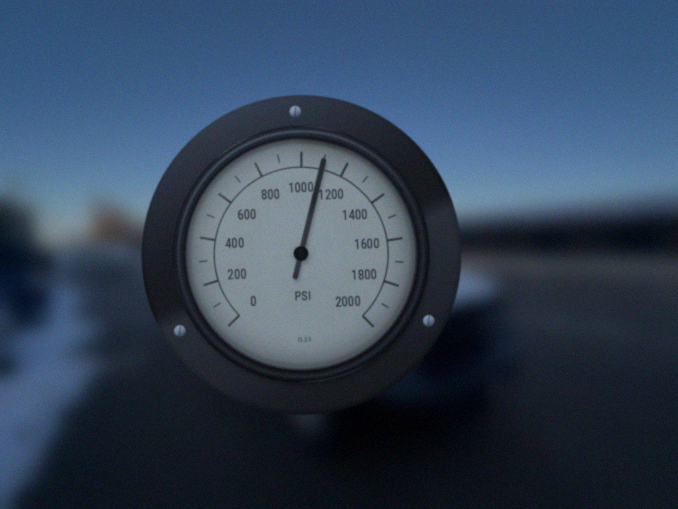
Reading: 1100 psi
